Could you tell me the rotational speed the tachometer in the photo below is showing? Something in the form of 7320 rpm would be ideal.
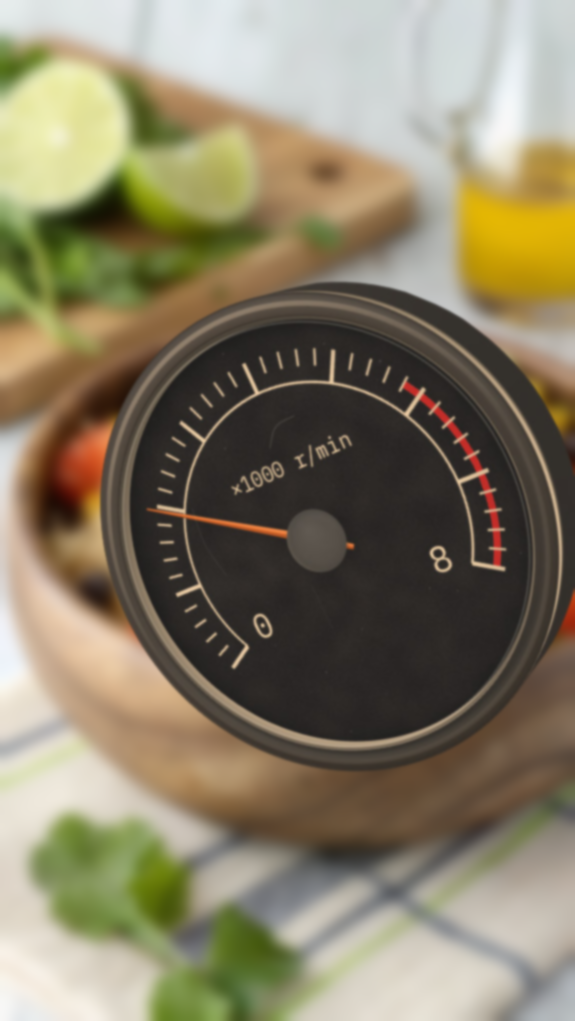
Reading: 2000 rpm
